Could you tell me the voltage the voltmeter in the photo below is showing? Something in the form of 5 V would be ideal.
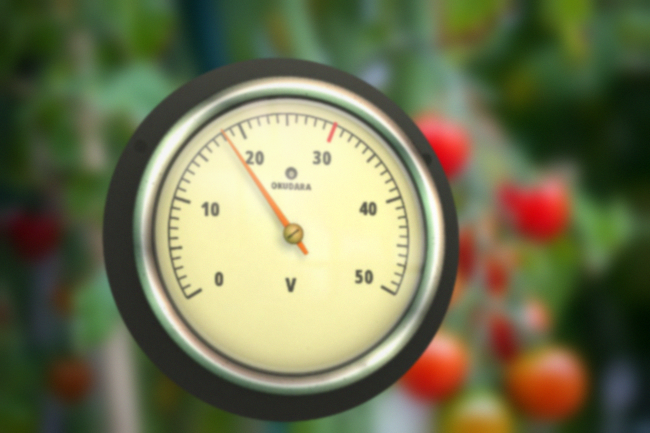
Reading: 18 V
